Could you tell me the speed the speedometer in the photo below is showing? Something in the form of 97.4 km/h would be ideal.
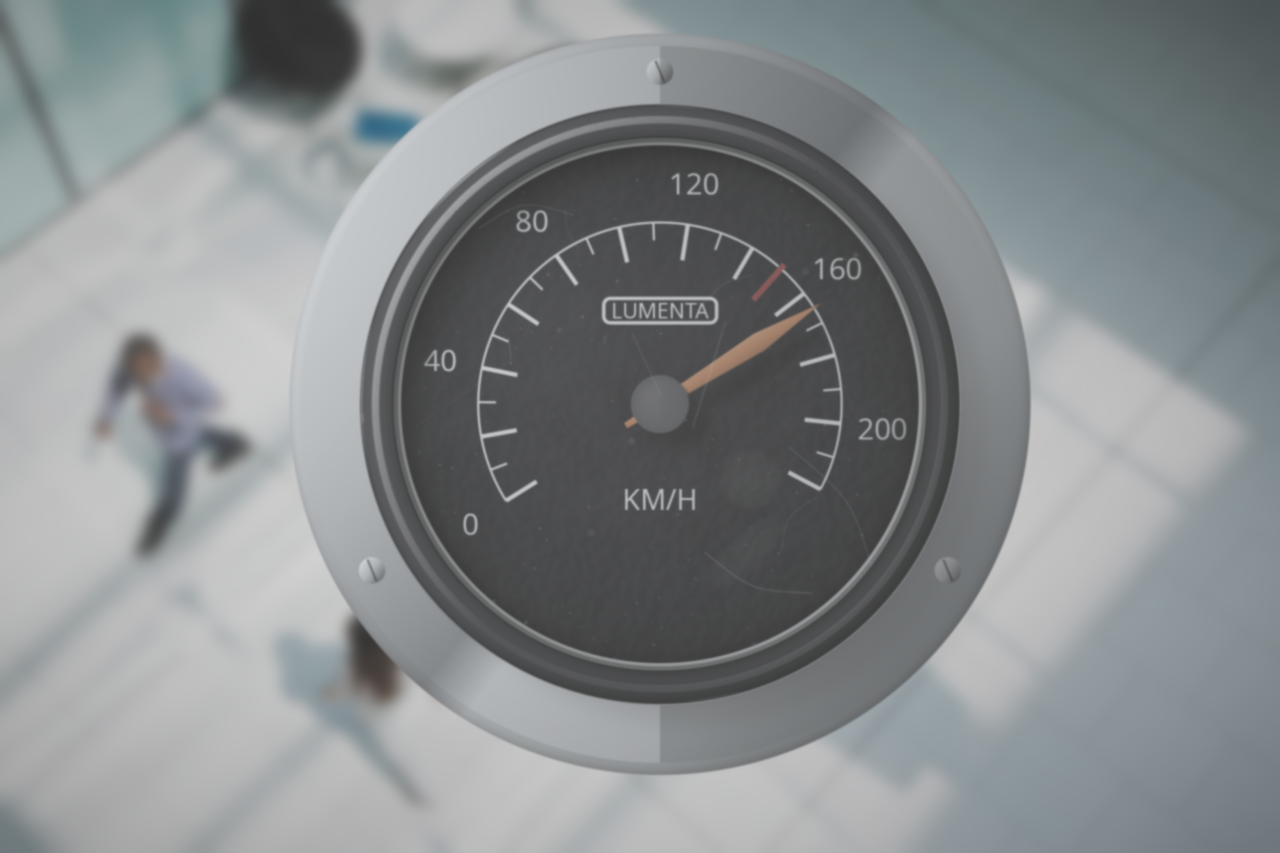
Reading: 165 km/h
